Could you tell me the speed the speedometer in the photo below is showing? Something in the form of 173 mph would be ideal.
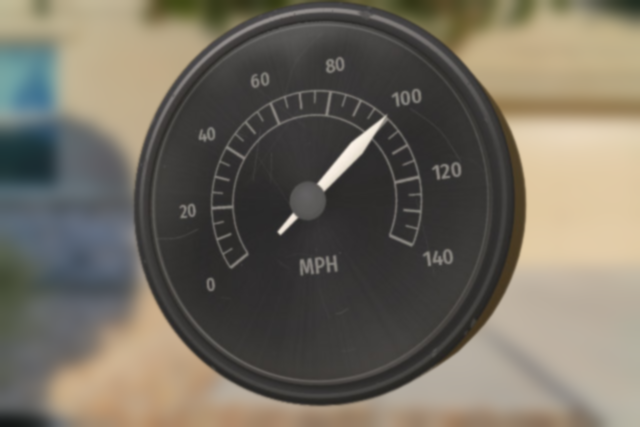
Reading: 100 mph
